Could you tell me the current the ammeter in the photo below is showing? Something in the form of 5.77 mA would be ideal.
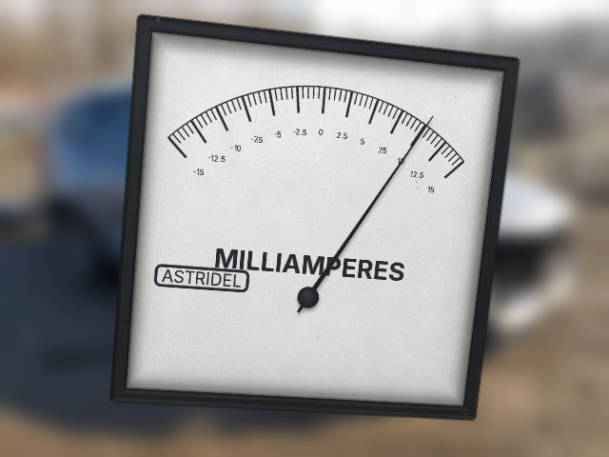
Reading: 10 mA
